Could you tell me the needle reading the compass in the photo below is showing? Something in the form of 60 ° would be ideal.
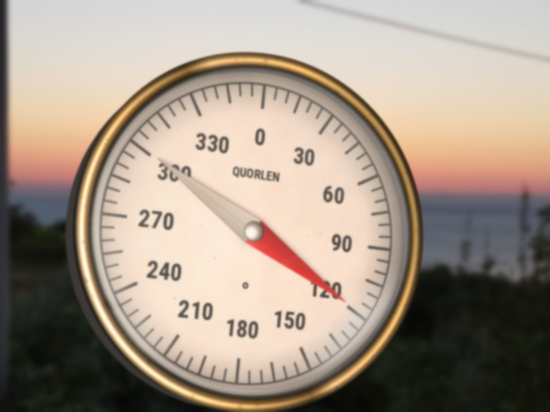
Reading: 120 °
